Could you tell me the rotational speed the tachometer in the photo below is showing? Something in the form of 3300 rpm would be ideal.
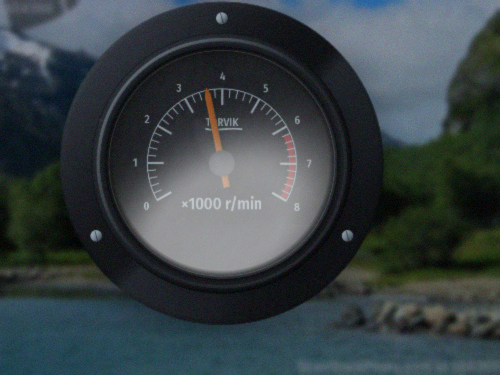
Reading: 3600 rpm
